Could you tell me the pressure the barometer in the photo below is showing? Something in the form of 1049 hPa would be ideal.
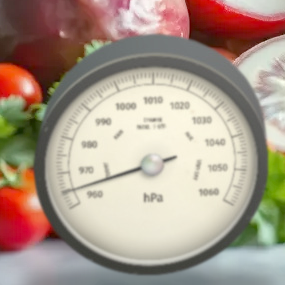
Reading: 965 hPa
